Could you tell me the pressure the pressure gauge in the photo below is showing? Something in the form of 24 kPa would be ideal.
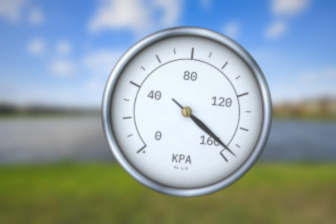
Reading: 155 kPa
